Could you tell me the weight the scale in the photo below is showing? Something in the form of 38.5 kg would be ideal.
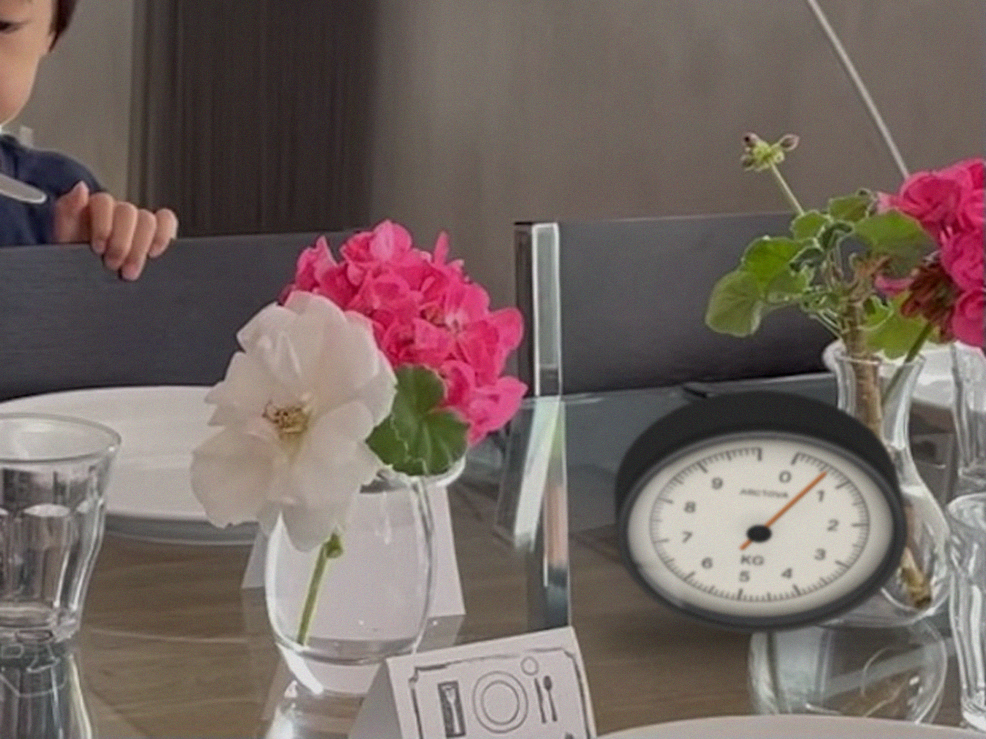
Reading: 0.5 kg
